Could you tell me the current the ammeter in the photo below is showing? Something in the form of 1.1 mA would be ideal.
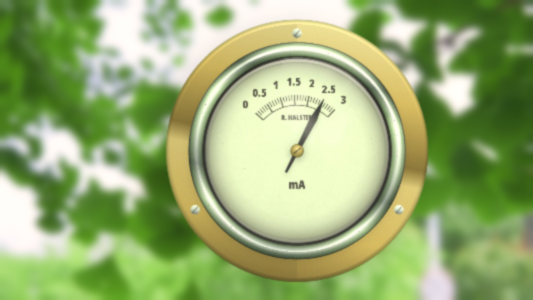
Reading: 2.5 mA
